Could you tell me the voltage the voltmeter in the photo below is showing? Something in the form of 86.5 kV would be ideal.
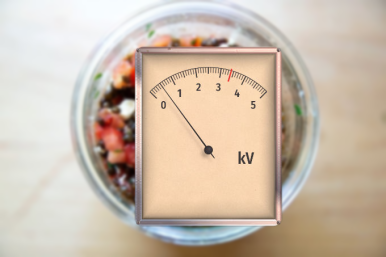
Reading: 0.5 kV
